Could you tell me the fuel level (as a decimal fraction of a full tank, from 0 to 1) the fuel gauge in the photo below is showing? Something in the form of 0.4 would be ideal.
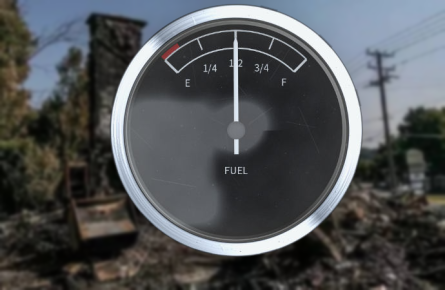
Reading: 0.5
